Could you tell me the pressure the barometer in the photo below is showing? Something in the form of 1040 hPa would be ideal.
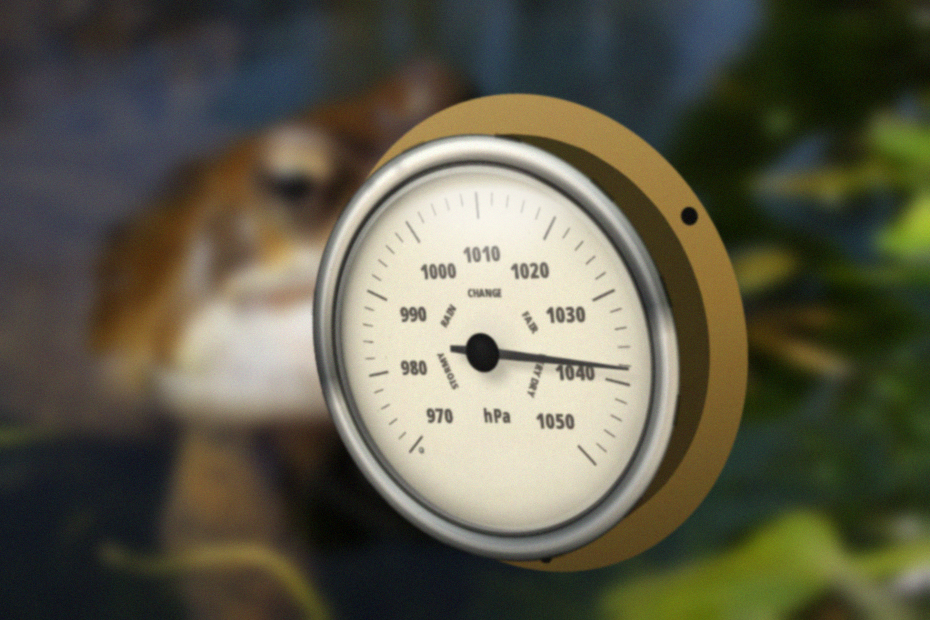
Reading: 1038 hPa
